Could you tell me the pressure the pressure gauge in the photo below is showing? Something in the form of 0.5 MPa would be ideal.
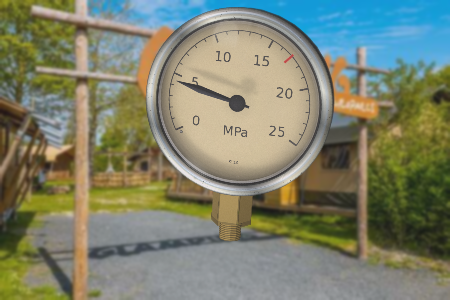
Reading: 4.5 MPa
